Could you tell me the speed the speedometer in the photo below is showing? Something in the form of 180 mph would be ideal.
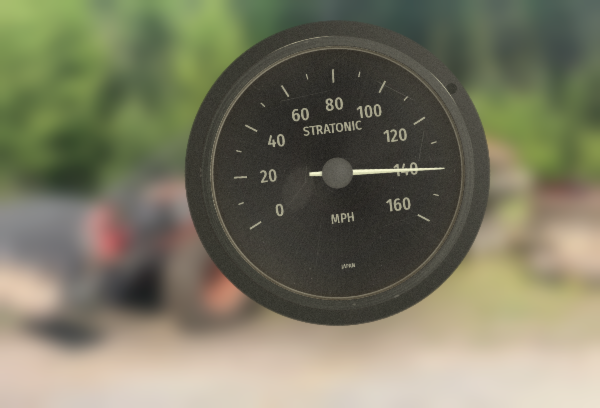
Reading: 140 mph
